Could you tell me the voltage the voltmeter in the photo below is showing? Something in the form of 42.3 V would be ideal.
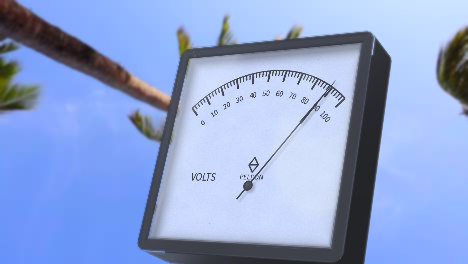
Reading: 90 V
